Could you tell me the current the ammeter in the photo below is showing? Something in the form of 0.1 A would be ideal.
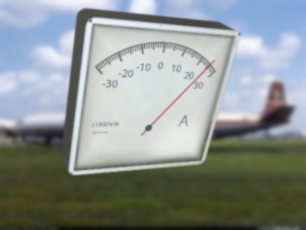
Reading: 25 A
